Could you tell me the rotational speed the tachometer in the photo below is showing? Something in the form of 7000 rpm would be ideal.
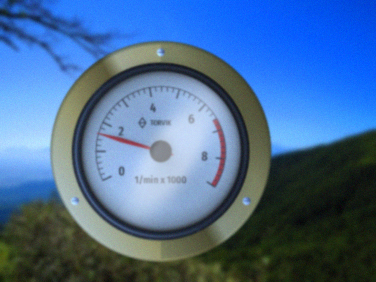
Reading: 1600 rpm
